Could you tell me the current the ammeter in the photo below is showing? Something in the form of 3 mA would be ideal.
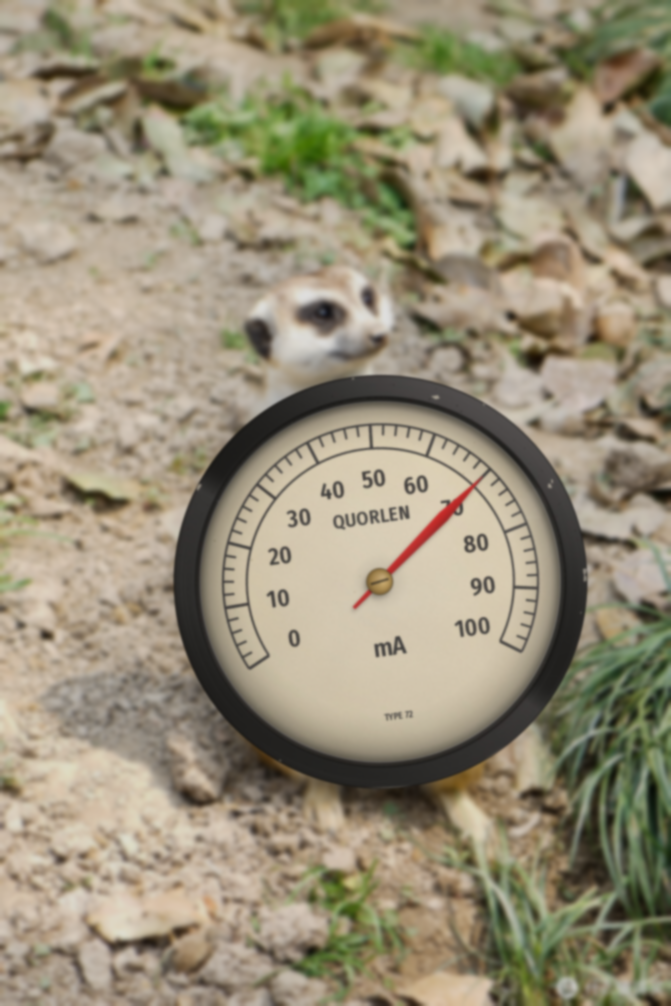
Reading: 70 mA
